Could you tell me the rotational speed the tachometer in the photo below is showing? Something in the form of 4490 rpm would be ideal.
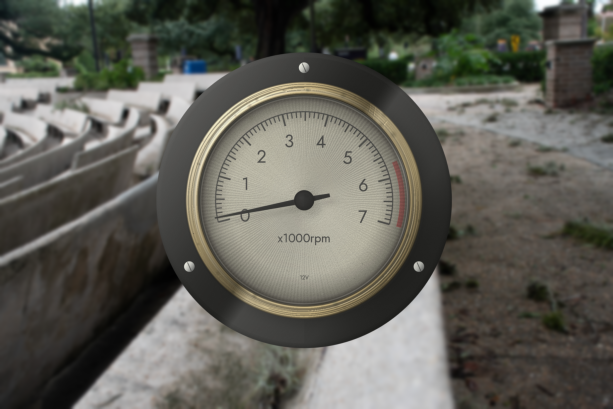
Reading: 100 rpm
